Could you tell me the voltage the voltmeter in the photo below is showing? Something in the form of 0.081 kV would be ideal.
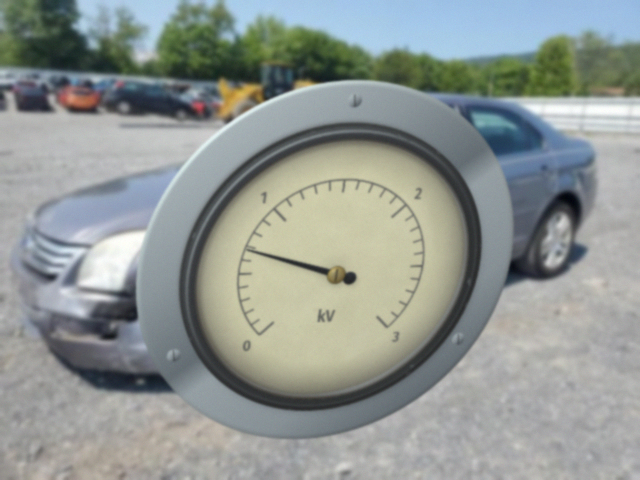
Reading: 0.7 kV
